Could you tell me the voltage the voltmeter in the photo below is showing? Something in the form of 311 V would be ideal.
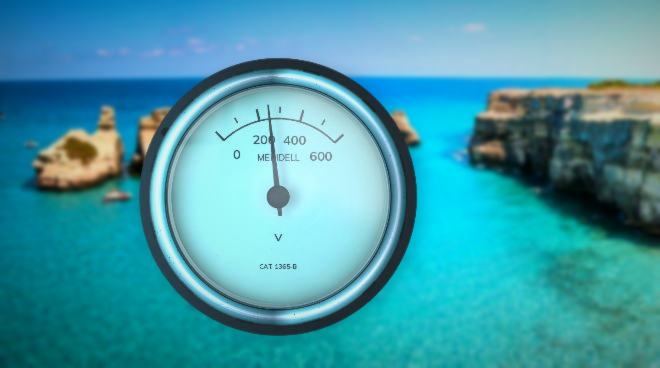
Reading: 250 V
